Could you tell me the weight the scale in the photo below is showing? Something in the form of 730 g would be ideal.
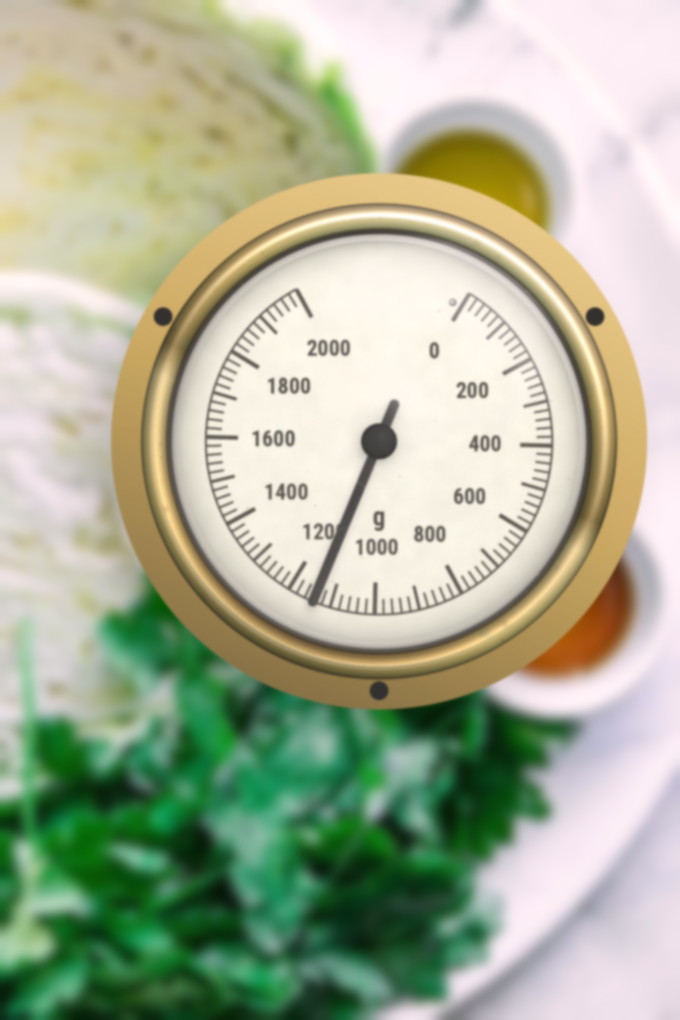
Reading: 1140 g
